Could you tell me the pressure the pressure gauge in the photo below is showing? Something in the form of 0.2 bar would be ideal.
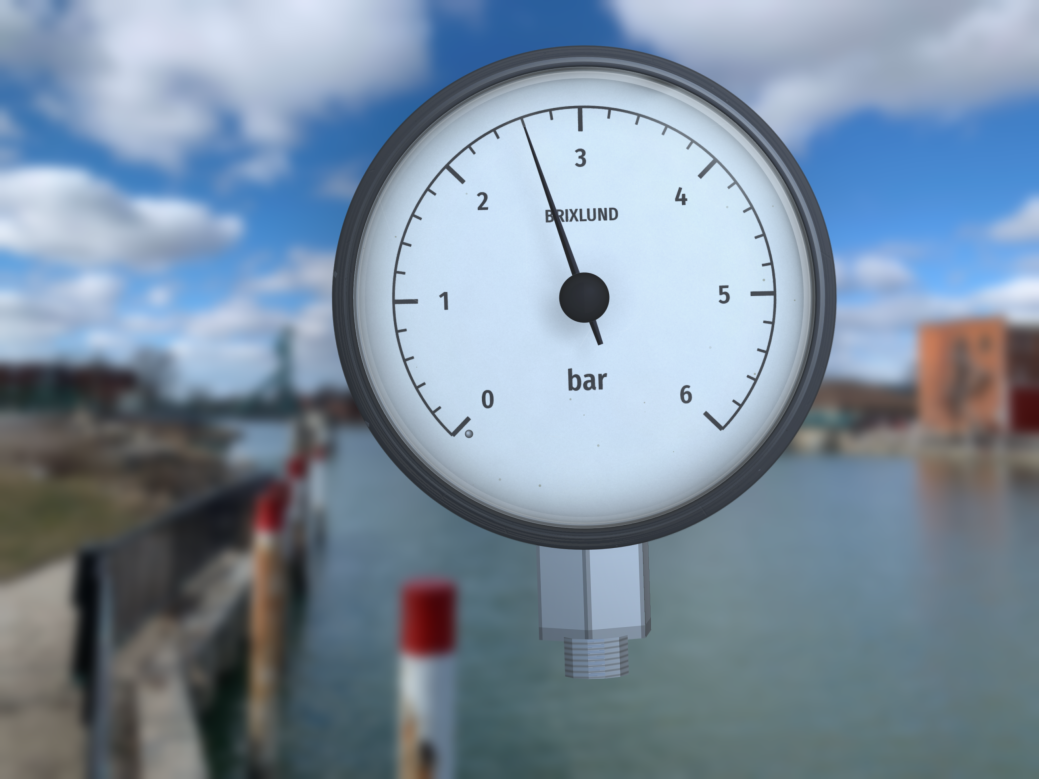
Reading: 2.6 bar
